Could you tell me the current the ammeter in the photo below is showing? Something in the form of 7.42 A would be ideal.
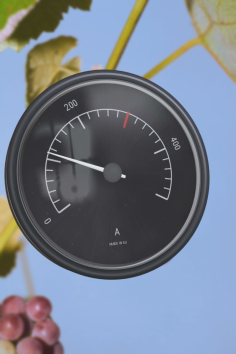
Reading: 110 A
